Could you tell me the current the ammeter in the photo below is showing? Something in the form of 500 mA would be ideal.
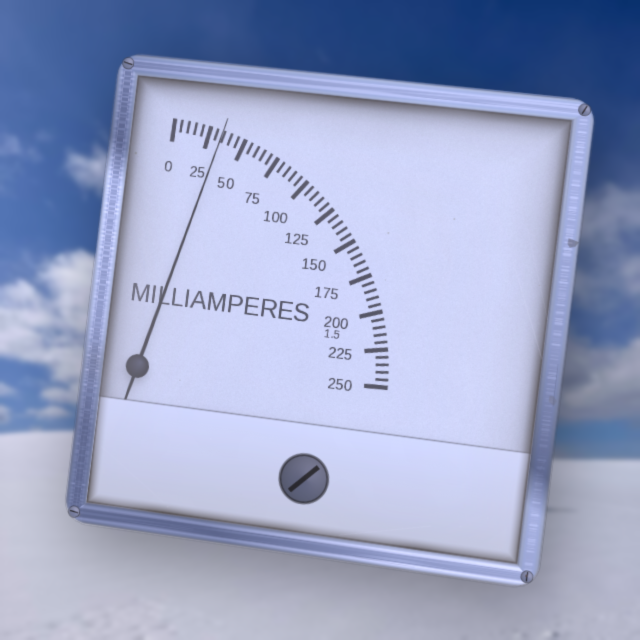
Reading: 35 mA
